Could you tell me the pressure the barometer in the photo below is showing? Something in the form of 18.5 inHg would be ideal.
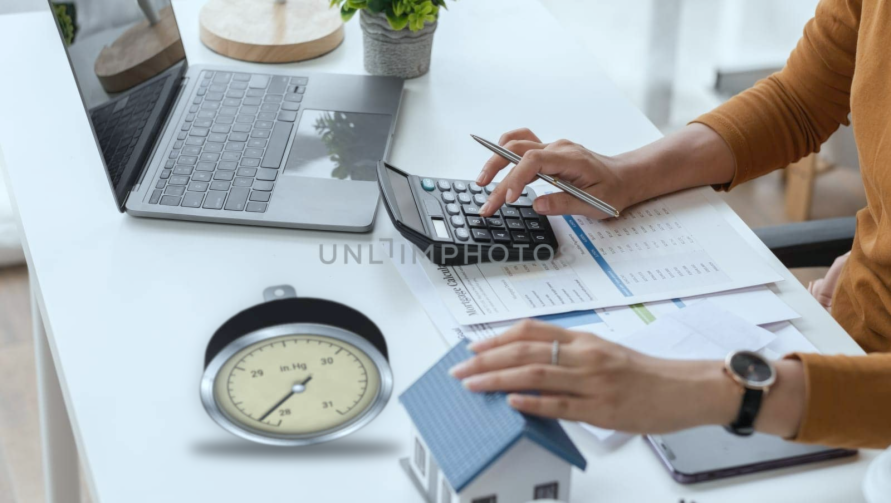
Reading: 28.2 inHg
